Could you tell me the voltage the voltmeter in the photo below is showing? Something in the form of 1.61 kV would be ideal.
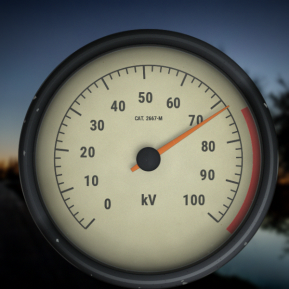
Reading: 72 kV
